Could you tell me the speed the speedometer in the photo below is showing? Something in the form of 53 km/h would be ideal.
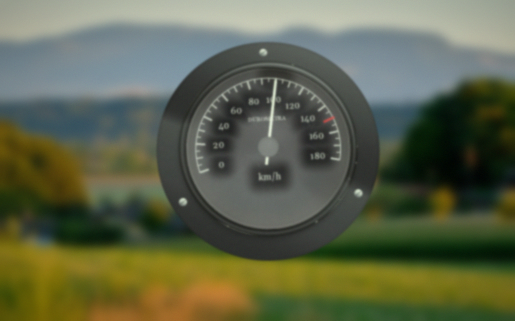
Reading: 100 km/h
